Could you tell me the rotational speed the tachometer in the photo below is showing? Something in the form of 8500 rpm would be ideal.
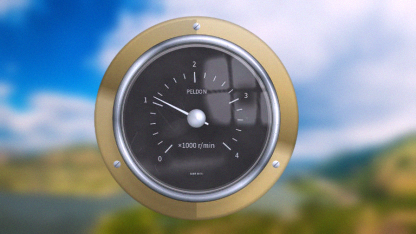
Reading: 1100 rpm
